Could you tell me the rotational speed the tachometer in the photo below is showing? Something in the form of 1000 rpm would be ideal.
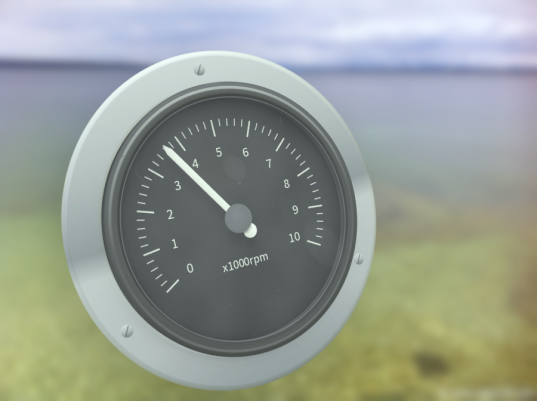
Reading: 3600 rpm
